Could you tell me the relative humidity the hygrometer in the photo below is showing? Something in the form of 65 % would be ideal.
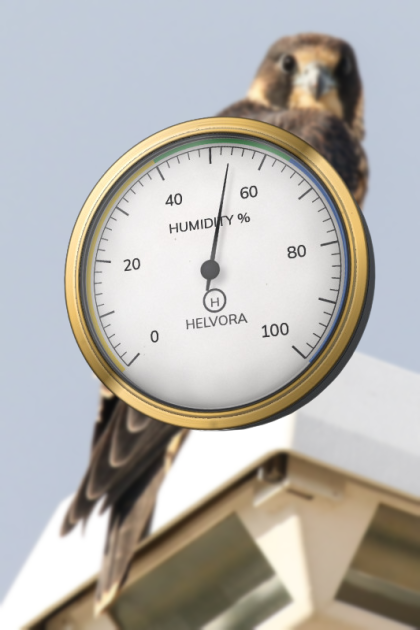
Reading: 54 %
